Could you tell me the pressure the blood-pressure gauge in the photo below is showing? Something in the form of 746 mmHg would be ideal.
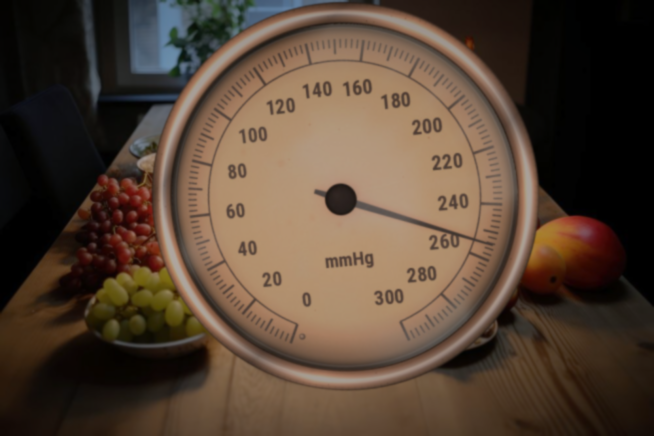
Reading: 254 mmHg
